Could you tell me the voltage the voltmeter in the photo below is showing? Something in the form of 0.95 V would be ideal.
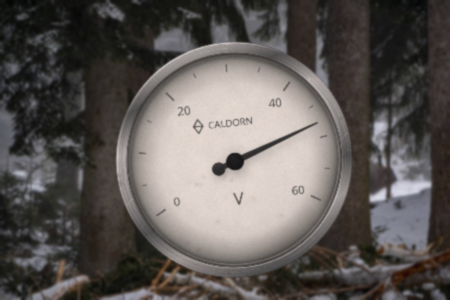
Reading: 47.5 V
